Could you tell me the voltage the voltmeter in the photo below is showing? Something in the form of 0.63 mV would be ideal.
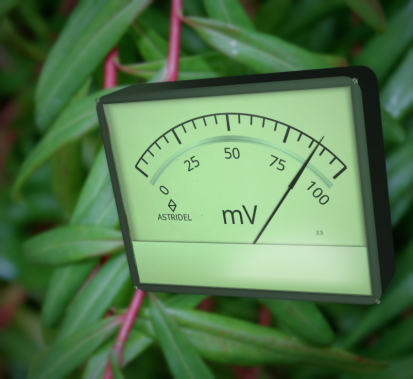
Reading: 87.5 mV
